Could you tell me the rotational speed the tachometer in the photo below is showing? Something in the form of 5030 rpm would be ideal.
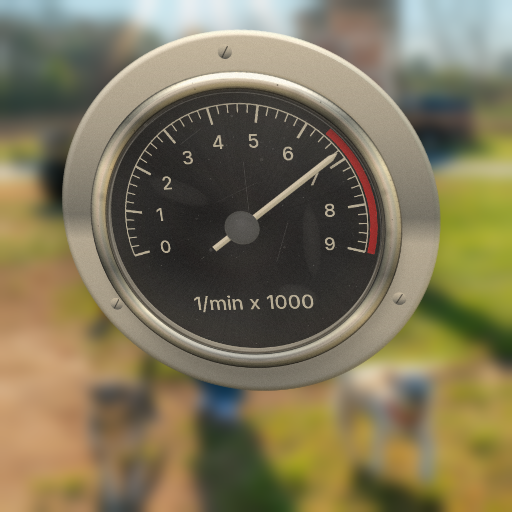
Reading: 6800 rpm
